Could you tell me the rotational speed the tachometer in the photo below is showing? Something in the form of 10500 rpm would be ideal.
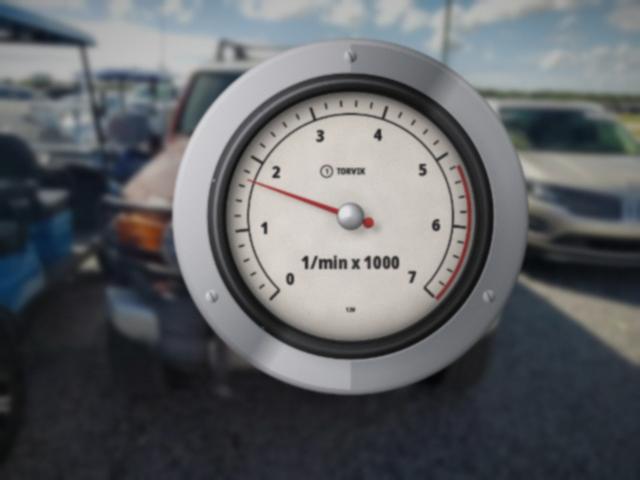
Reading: 1700 rpm
